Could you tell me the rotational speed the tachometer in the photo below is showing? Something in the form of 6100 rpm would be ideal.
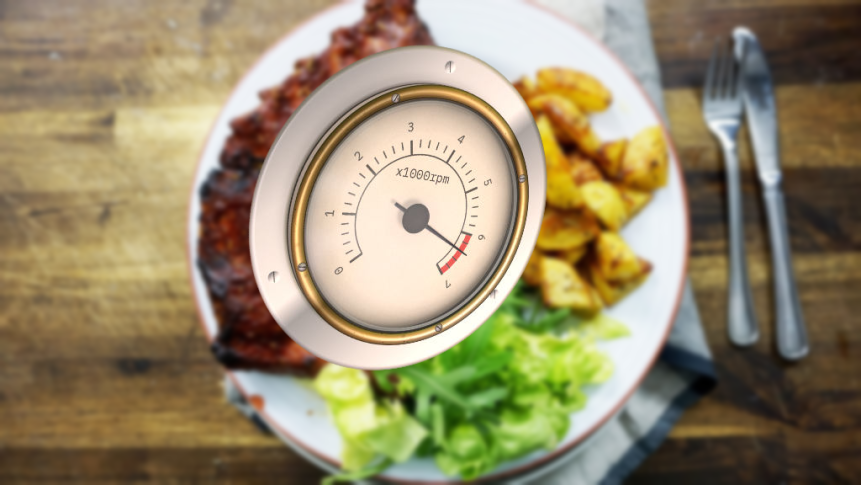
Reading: 6400 rpm
